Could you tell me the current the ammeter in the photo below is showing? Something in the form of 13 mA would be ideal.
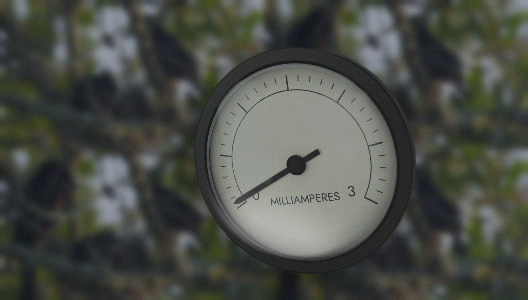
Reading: 0.05 mA
